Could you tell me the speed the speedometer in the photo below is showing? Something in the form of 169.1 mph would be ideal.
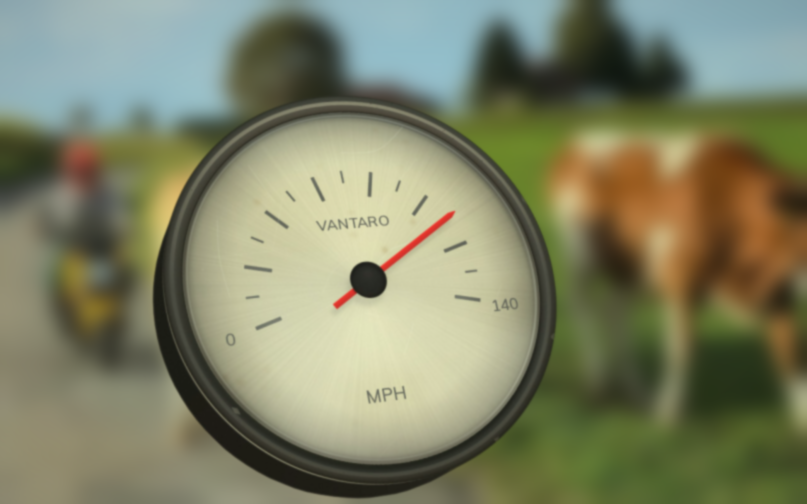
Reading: 110 mph
